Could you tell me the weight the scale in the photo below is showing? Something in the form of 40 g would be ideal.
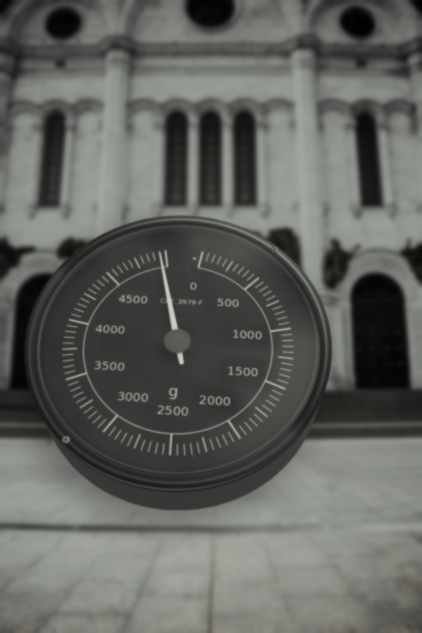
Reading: 4950 g
